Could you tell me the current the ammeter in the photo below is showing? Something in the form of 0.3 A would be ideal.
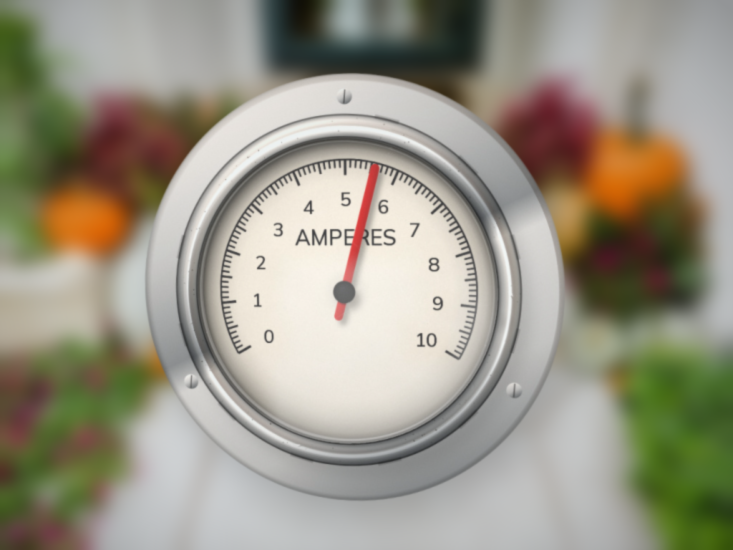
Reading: 5.6 A
